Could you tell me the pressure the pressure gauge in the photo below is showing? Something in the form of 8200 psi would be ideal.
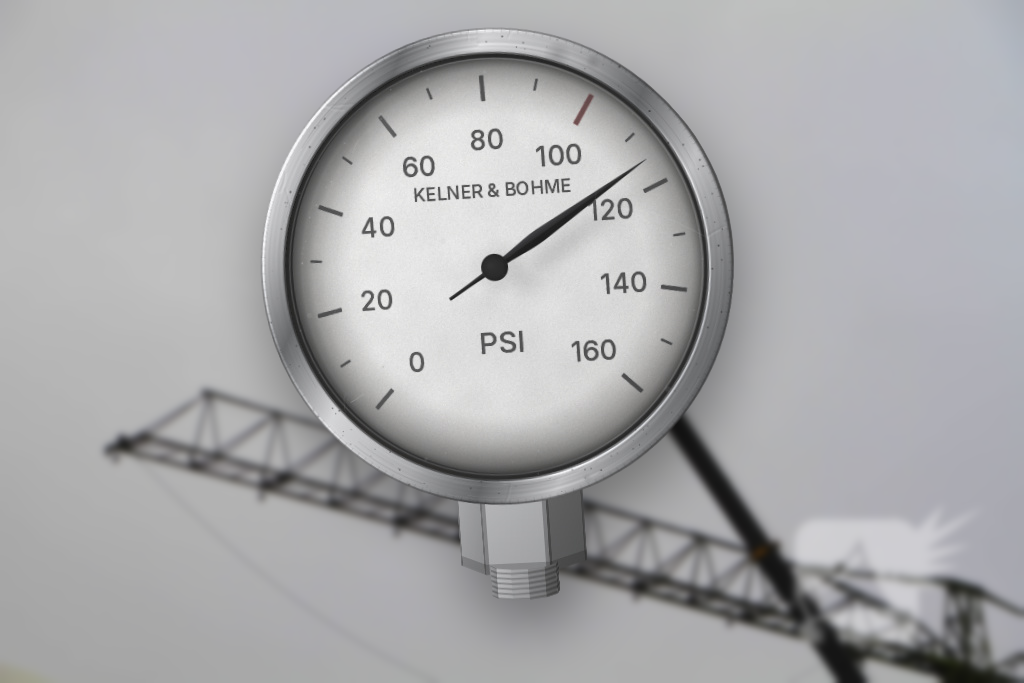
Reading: 115 psi
